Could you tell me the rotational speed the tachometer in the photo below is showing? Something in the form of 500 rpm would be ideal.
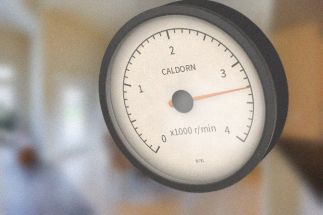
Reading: 3300 rpm
